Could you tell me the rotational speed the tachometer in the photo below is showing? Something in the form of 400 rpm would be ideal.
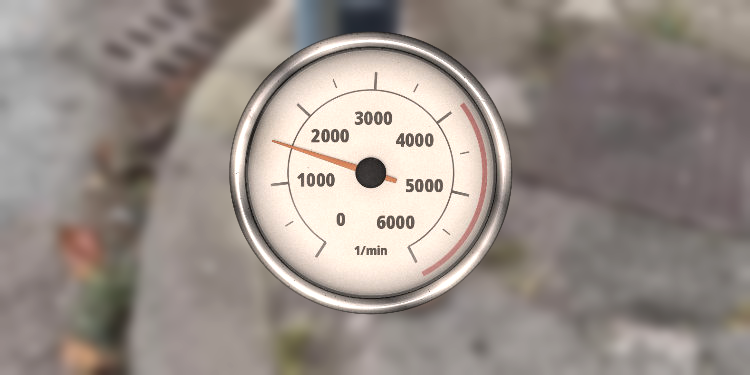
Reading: 1500 rpm
